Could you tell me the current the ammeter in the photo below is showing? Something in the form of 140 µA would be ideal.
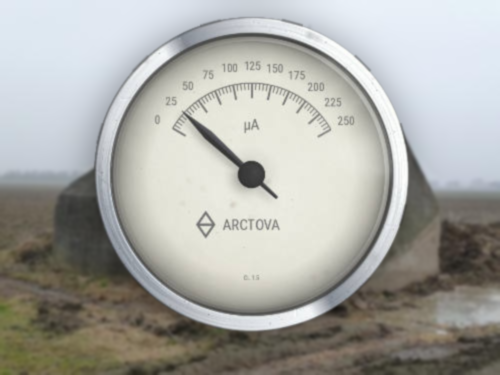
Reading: 25 µA
